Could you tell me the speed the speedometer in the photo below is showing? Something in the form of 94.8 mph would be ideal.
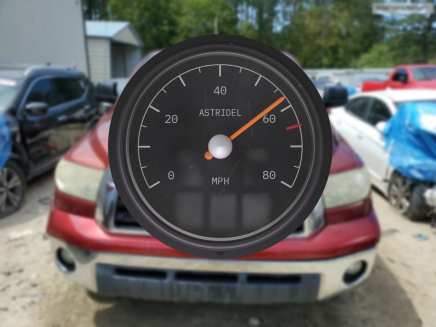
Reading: 57.5 mph
